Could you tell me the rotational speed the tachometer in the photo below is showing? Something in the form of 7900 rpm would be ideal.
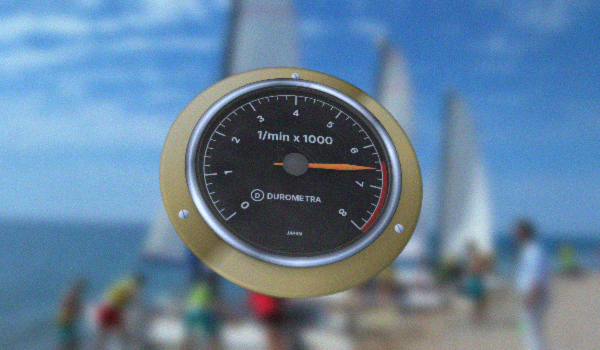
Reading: 6600 rpm
